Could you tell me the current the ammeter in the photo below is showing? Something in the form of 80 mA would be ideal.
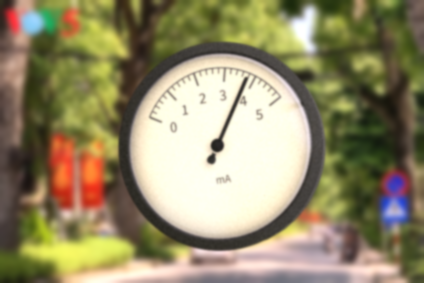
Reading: 3.8 mA
